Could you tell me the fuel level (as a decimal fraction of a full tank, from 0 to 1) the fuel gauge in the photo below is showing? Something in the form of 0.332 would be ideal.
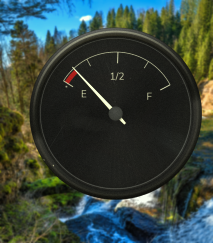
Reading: 0.125
